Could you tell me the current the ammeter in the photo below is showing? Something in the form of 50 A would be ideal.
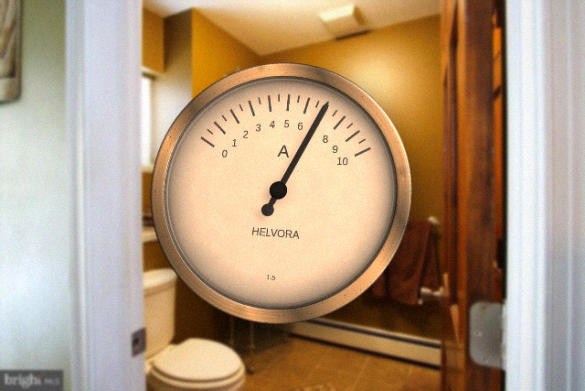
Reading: 7 A
